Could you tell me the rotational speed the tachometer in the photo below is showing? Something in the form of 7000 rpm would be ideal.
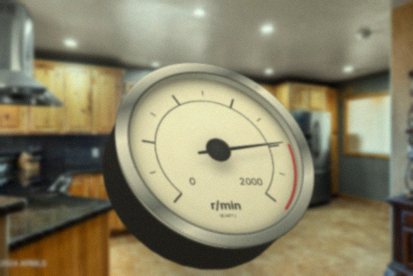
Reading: 1600 rpm
